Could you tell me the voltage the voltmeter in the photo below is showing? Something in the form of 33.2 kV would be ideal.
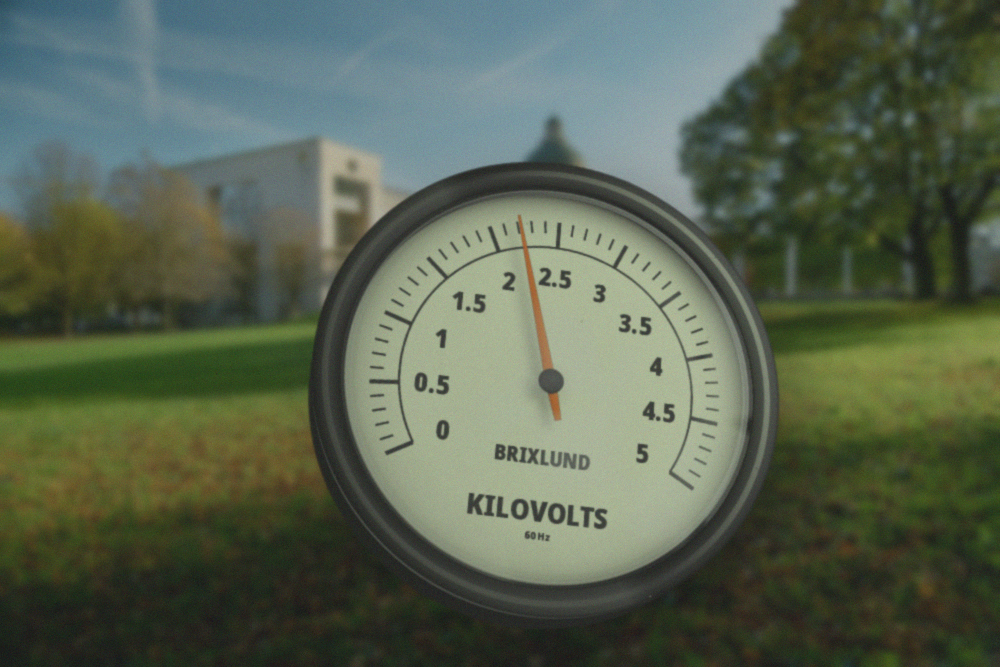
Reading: 2.2 kV
